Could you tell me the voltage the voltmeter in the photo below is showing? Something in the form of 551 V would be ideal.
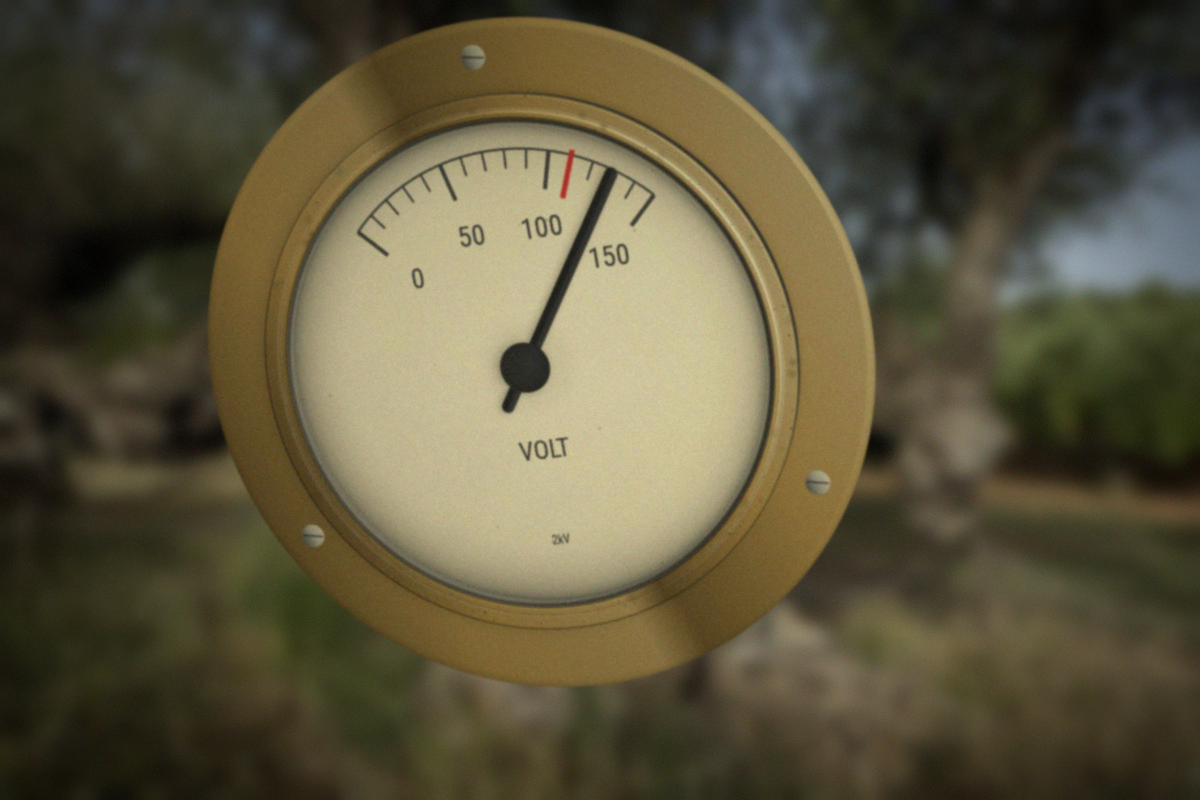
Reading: 130 V
